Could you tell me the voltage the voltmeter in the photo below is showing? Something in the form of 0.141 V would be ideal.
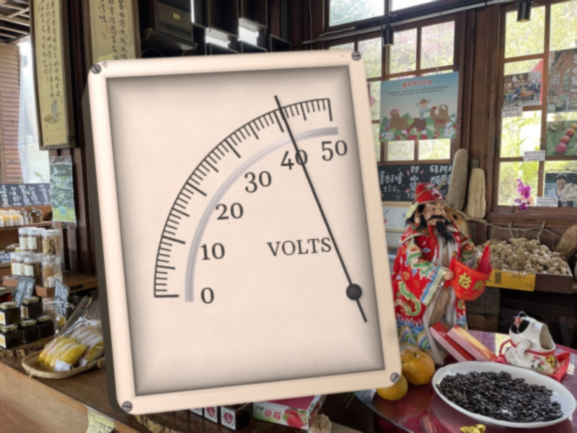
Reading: 41 V
